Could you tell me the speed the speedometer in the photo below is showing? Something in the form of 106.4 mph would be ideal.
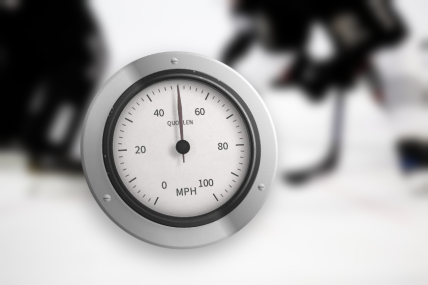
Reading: 50 mph
